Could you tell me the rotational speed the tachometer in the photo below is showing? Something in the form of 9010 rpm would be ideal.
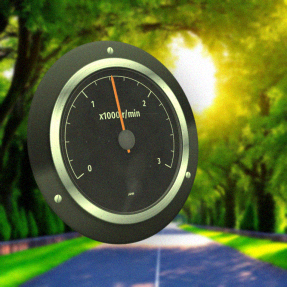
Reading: 1400 rpm
